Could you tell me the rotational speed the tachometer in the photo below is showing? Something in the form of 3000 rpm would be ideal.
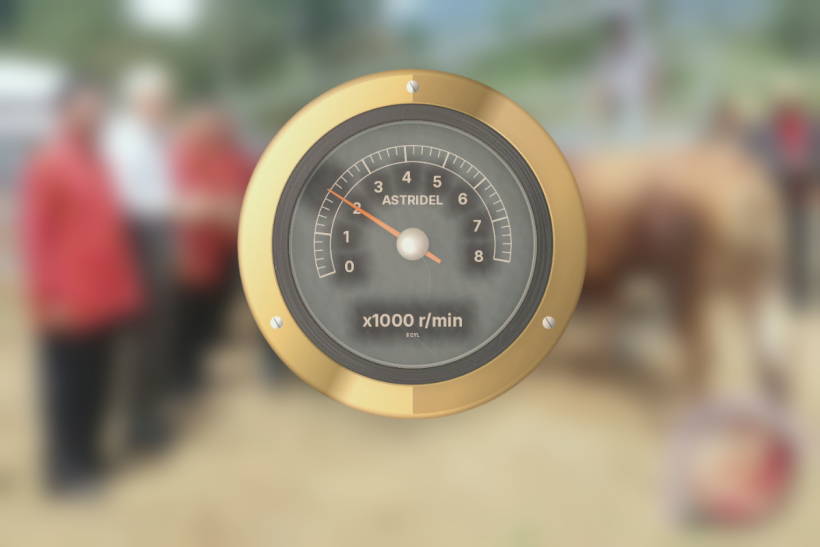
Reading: 2000 rpm
